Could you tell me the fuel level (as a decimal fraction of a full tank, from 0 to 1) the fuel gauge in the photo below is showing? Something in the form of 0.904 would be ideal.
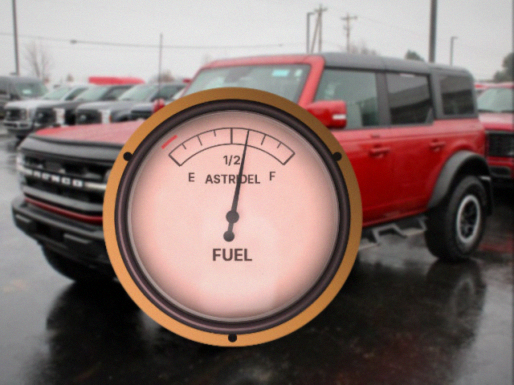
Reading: 0.625
